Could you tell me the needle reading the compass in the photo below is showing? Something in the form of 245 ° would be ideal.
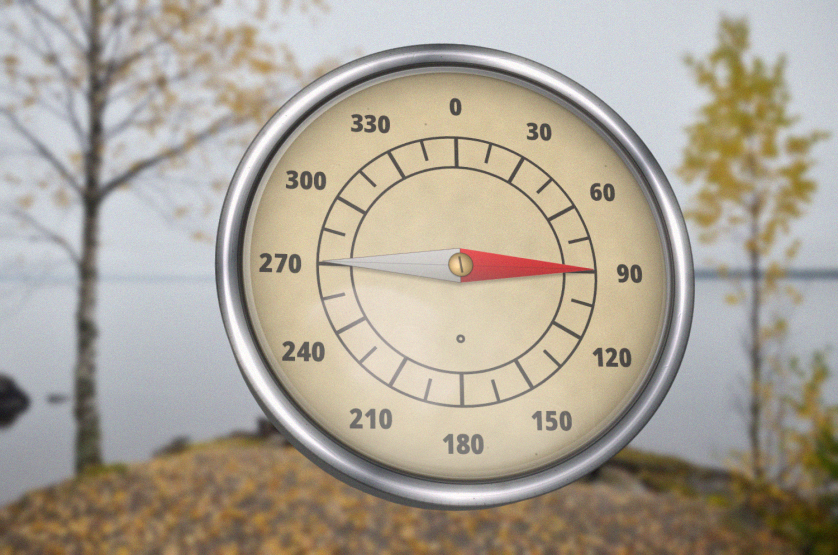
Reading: 90 °
